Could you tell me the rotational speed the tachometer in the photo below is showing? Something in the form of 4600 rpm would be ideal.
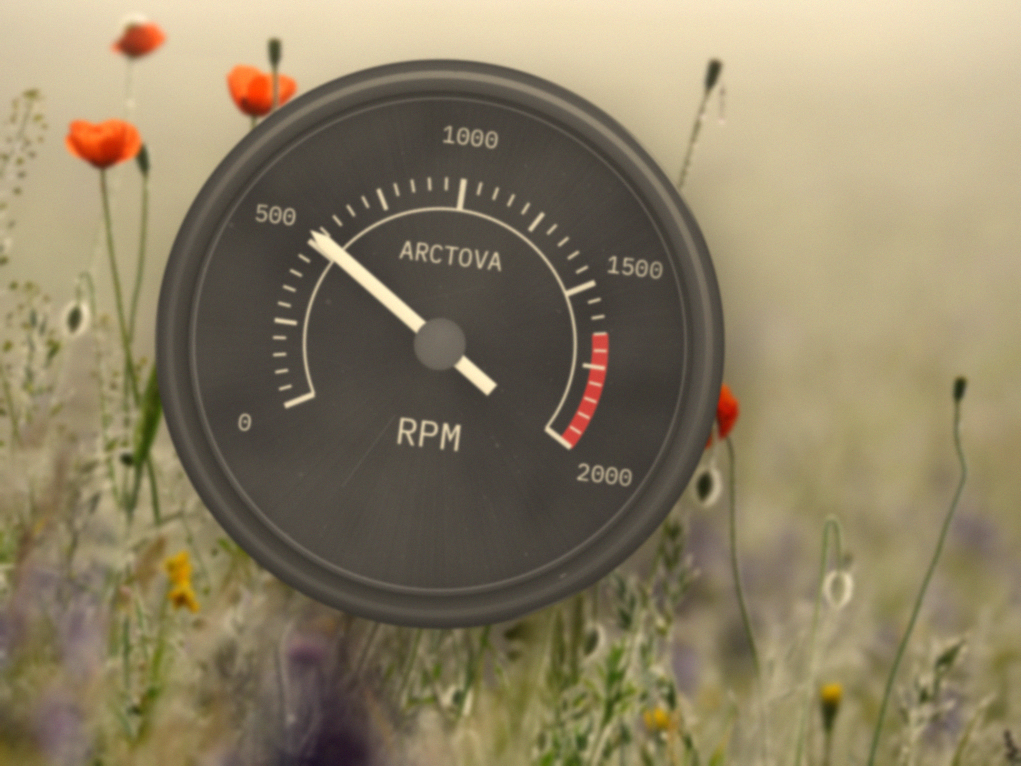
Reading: 525 rpm
